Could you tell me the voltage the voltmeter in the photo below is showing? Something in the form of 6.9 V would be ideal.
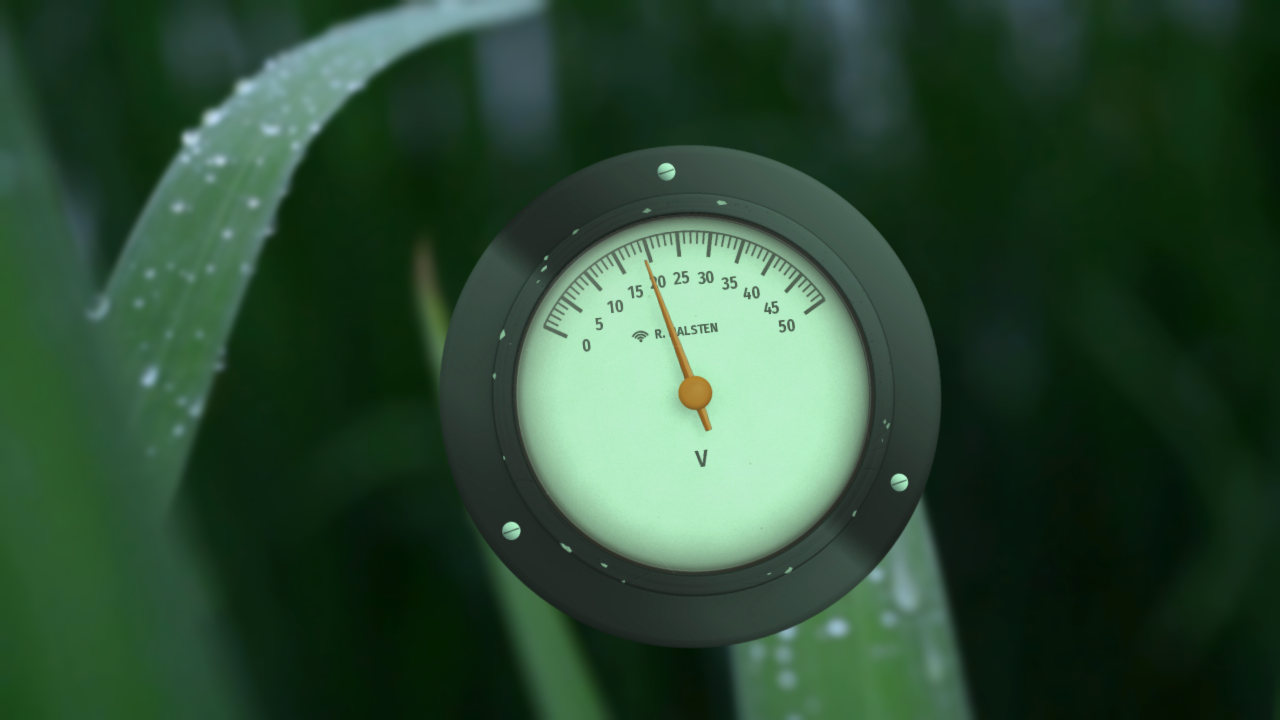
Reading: 19 V
